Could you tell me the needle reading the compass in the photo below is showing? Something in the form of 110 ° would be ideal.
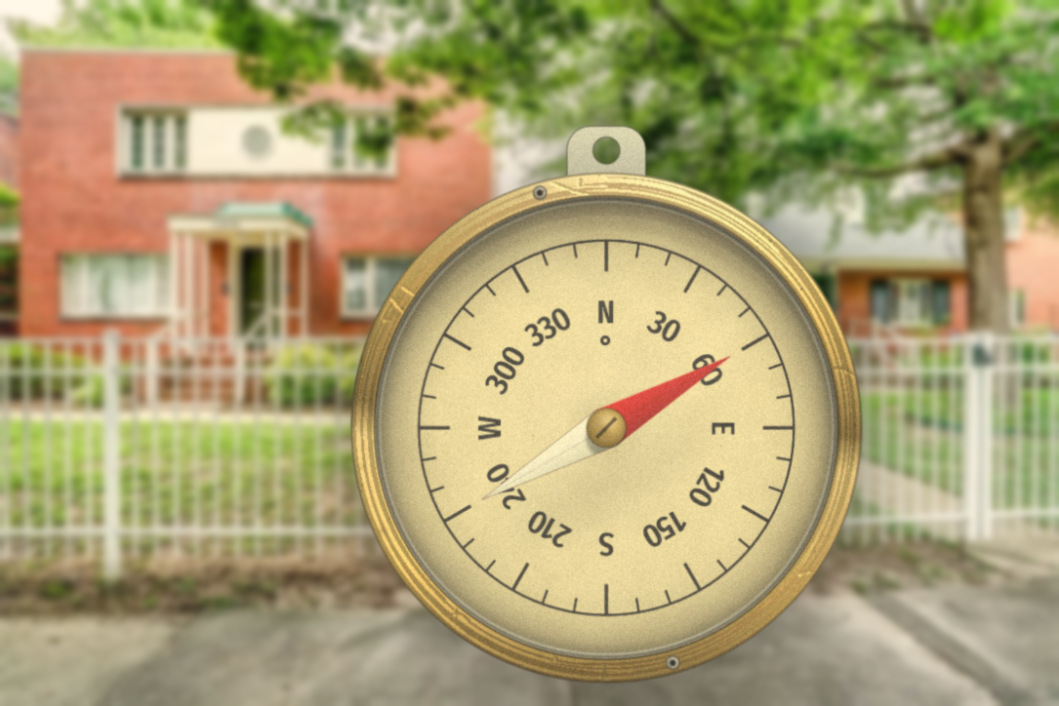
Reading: 60 °
